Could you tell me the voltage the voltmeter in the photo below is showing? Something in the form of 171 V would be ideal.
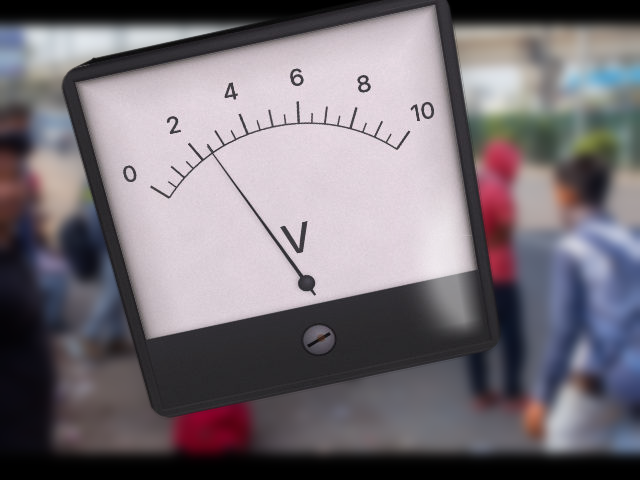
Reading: 2.5 V
